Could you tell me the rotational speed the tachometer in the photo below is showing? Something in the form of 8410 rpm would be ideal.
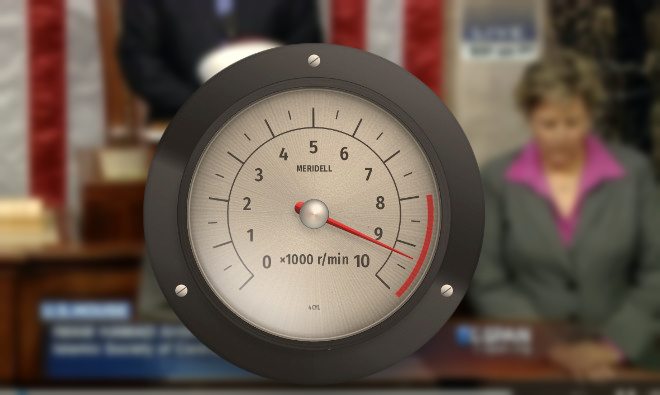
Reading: 9250 rpm
